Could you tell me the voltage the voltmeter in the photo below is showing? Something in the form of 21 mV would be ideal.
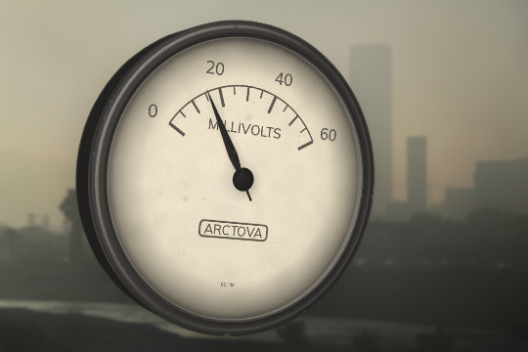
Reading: 15 mV
